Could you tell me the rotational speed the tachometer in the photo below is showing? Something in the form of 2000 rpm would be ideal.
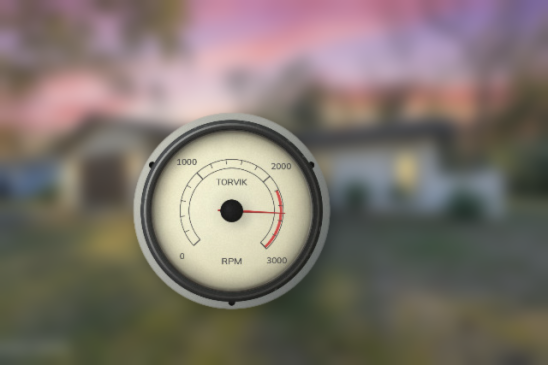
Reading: 2500 rpm
